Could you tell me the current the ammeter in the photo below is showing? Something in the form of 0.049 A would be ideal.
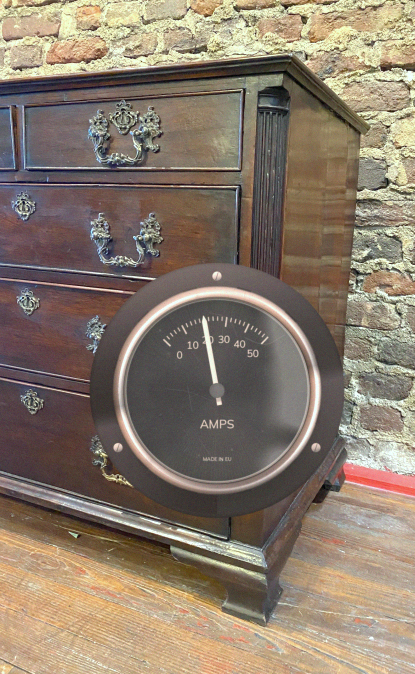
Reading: 20 A
